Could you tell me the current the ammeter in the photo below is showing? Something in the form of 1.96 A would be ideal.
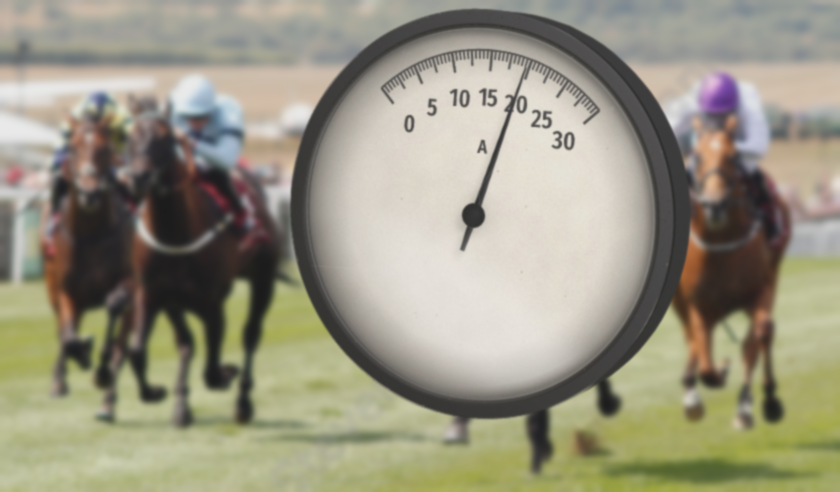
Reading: 20 A
